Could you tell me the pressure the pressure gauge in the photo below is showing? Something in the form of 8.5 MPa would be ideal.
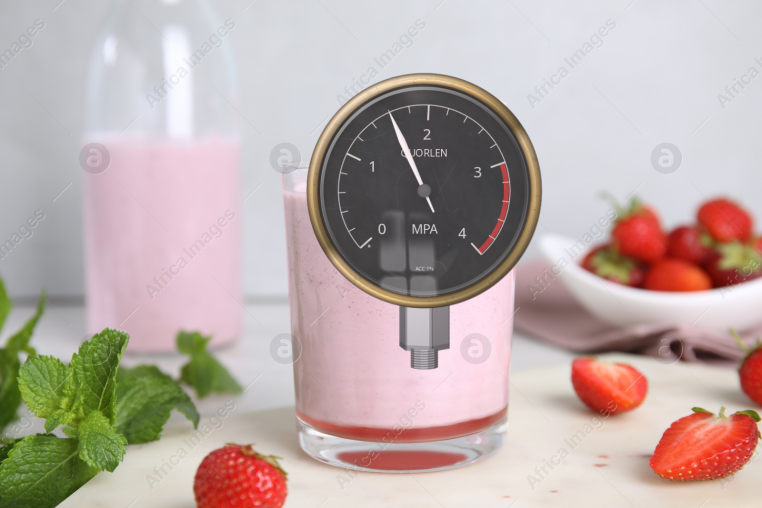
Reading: 1.6 MPa
